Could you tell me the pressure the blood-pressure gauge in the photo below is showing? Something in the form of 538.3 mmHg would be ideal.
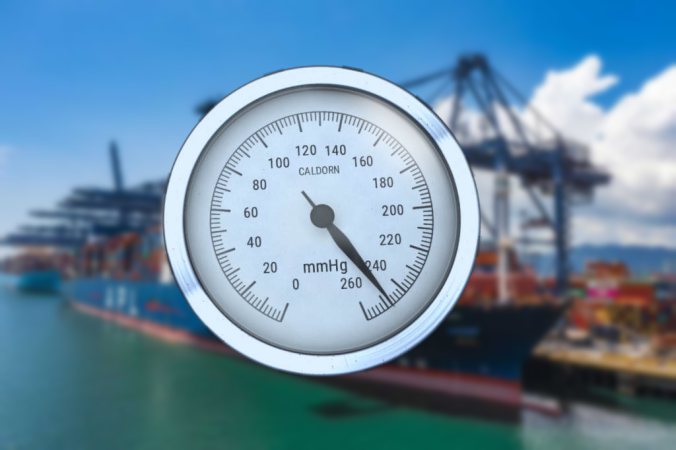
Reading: 248 mmHg
